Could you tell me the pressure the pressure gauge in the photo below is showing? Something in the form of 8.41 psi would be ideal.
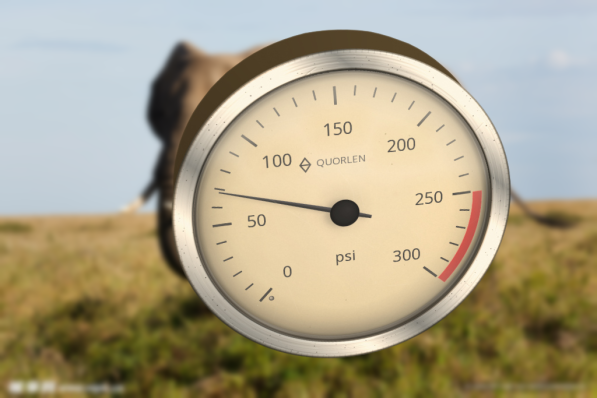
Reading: 70 psi
